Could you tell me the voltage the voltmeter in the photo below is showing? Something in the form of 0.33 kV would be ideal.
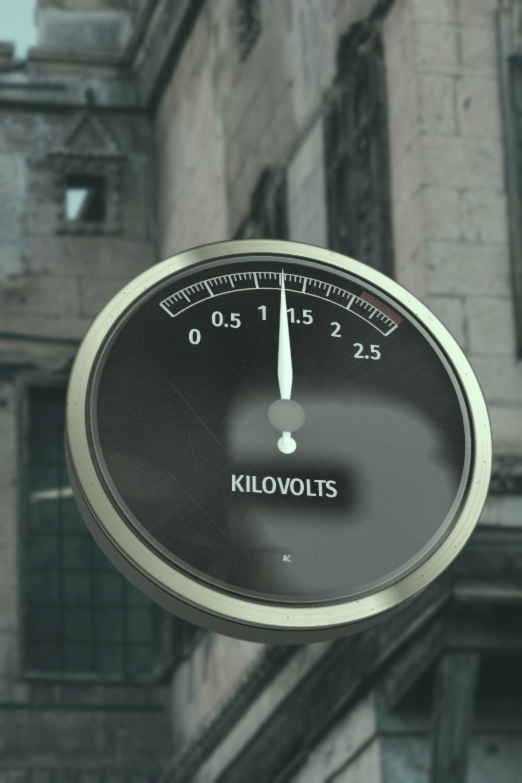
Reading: 1.25 kV
